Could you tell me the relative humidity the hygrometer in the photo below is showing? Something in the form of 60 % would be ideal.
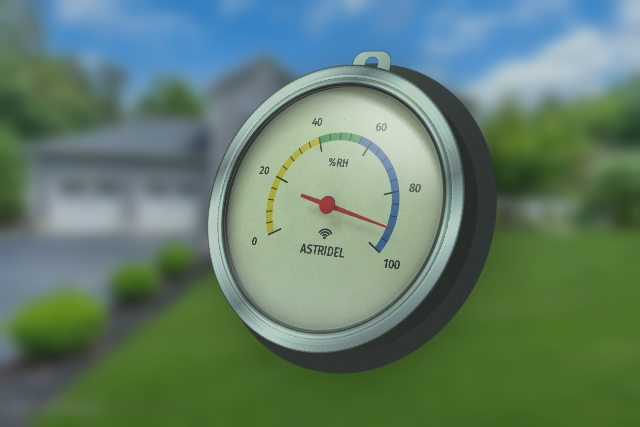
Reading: 92 %
